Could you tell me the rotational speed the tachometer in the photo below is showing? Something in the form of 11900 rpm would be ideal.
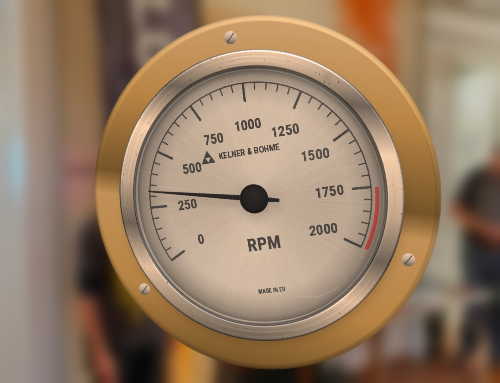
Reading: 325 rpm
